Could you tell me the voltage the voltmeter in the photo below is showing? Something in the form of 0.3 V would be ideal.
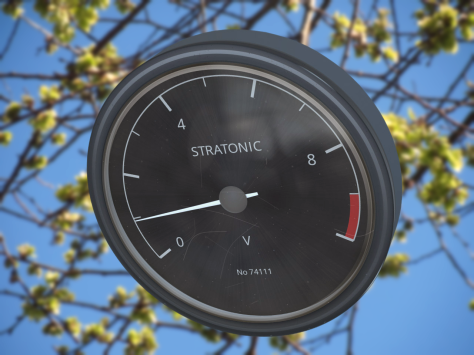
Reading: 1 V
